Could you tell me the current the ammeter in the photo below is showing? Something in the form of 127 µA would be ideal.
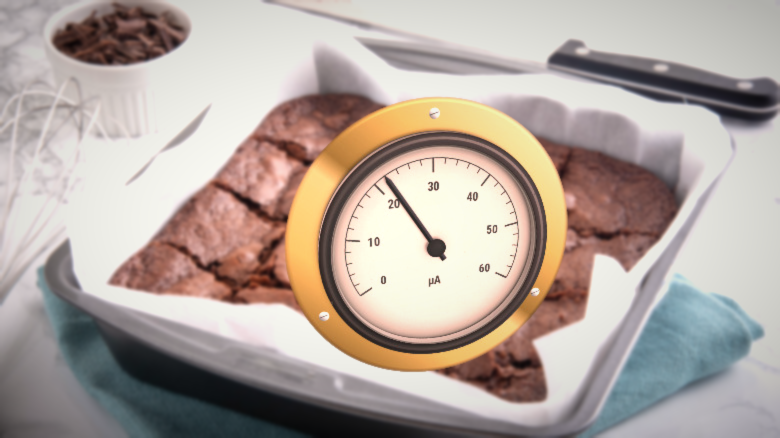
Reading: 22 µA
